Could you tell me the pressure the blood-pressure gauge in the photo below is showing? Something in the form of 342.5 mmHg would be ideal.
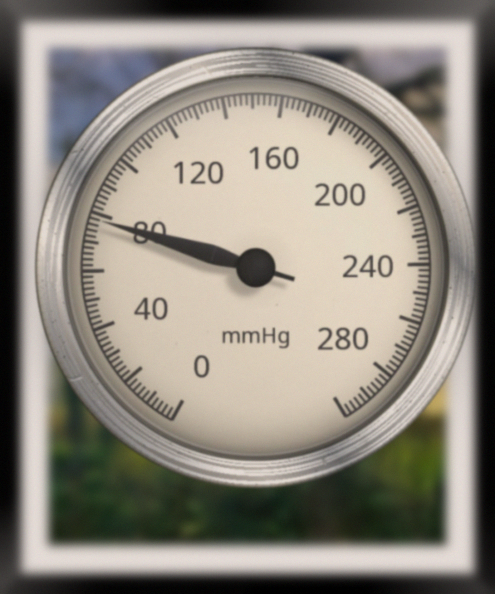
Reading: 78 mmHg
